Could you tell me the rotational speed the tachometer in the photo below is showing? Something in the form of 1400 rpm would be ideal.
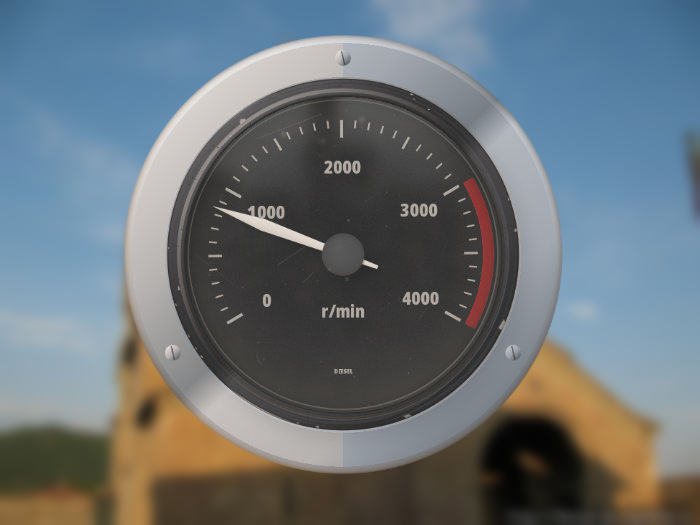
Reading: 850 rpm
